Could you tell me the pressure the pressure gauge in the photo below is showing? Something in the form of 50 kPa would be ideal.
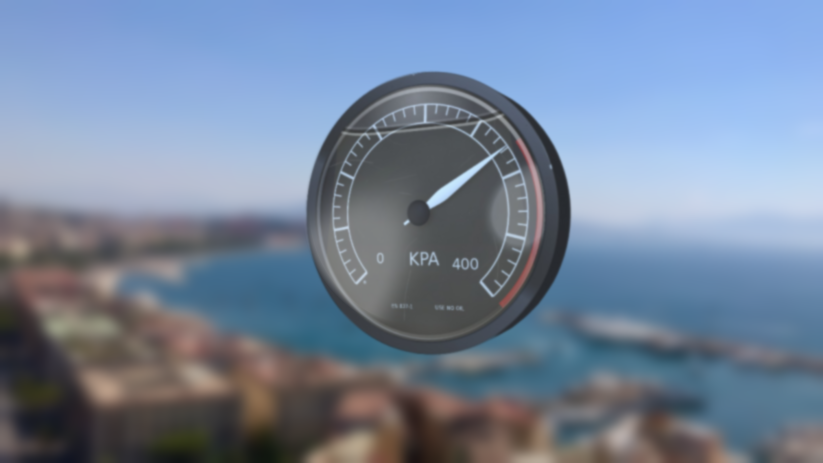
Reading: 280 kPa
